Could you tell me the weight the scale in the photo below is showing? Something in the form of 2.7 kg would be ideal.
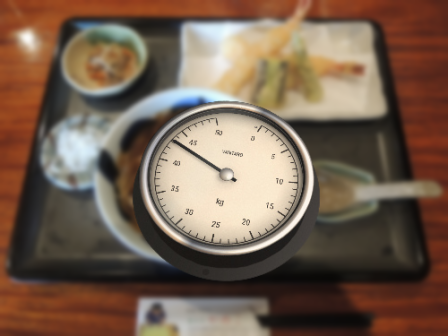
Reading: 43 kg
